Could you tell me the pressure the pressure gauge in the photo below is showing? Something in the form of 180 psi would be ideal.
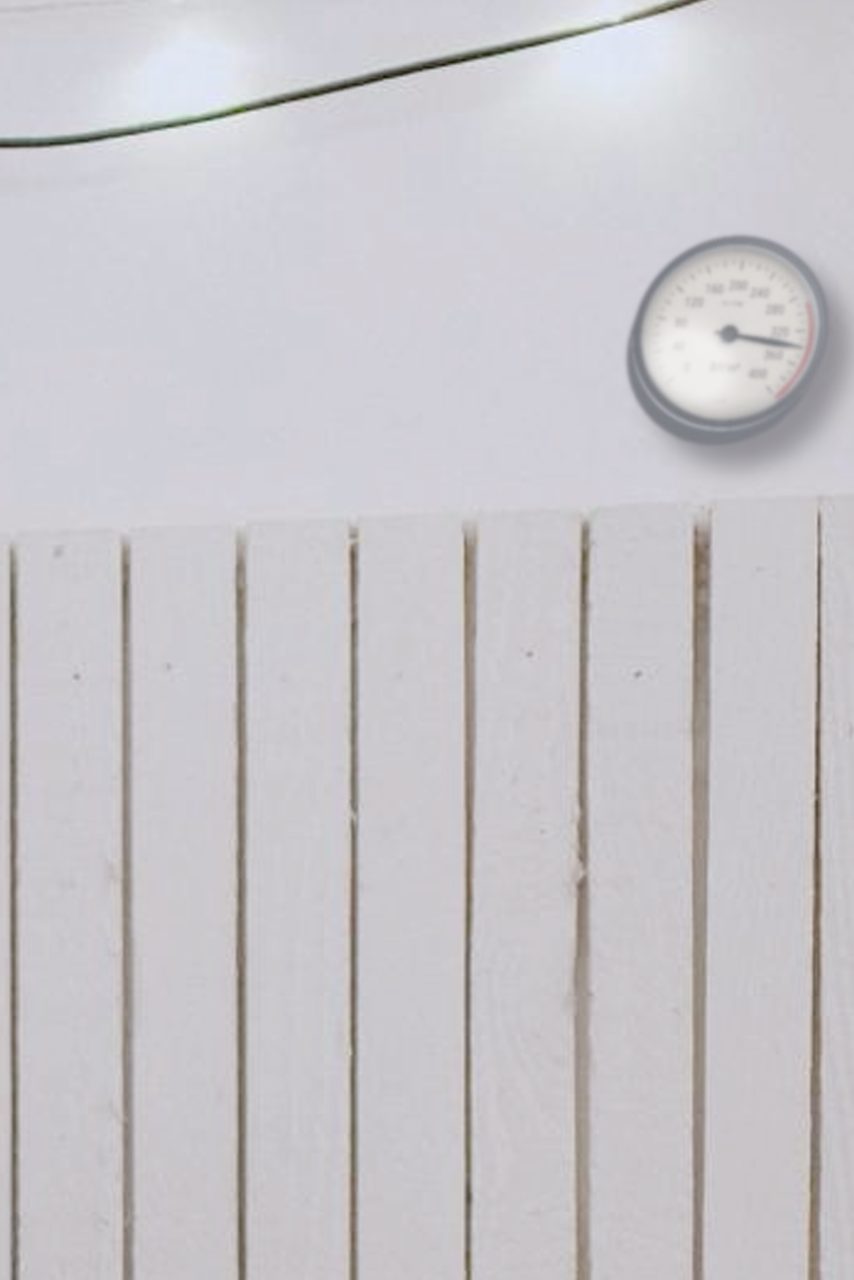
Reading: 340 psi
